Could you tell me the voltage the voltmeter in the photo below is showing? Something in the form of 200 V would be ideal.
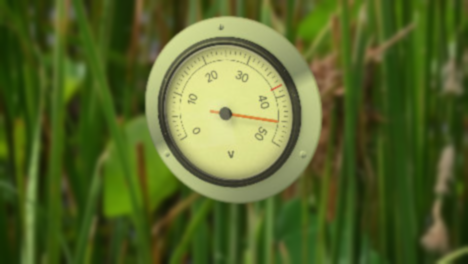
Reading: 45 V
